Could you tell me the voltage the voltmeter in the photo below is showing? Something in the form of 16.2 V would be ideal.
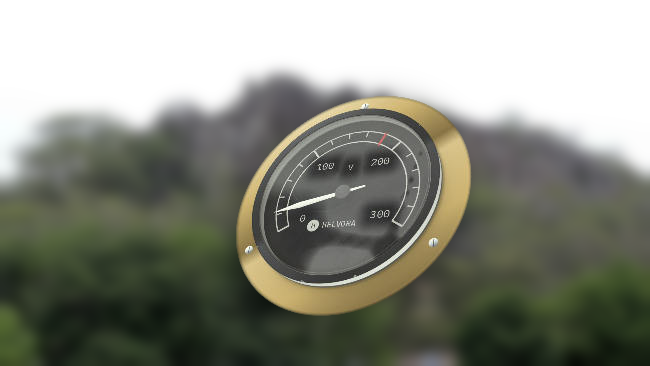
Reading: 20 V
